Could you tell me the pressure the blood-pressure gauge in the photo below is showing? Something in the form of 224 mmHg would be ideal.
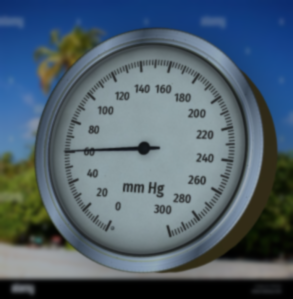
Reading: 60 mmHg
